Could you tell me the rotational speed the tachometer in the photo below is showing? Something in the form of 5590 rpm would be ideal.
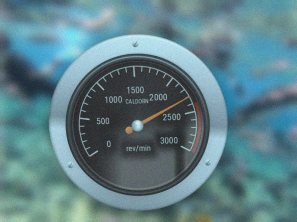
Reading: 2300 rpm
